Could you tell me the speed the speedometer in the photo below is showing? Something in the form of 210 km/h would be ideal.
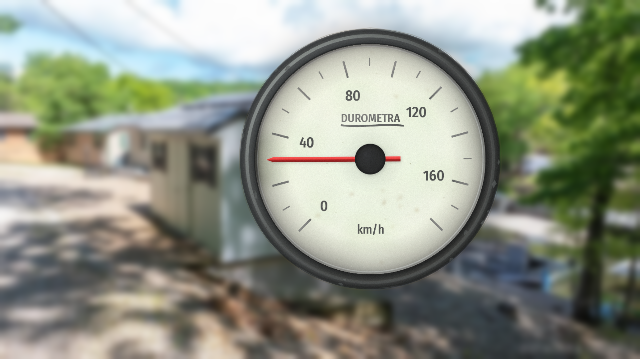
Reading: 30 km/h
